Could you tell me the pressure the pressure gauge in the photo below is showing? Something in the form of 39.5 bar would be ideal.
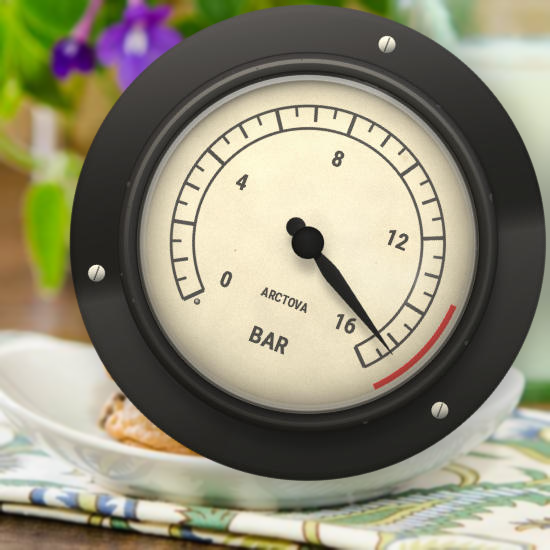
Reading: 15.25 bar
